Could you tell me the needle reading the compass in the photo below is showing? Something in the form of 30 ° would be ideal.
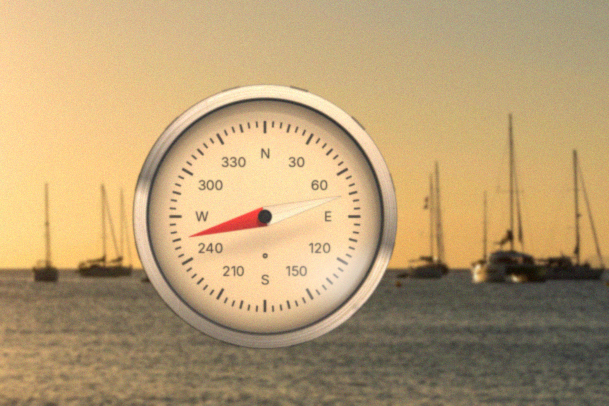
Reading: 255 °
